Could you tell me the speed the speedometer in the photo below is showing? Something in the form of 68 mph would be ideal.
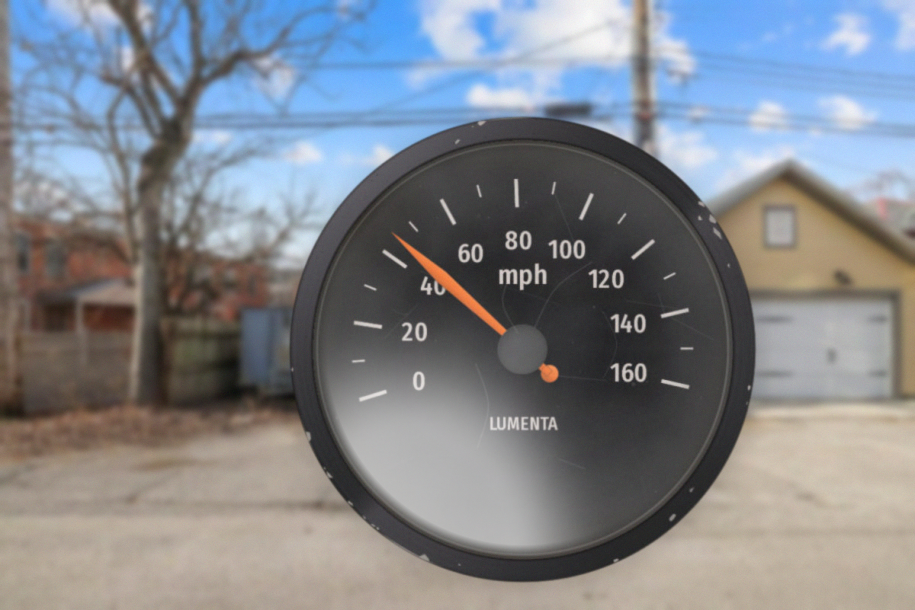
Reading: 45 mph
